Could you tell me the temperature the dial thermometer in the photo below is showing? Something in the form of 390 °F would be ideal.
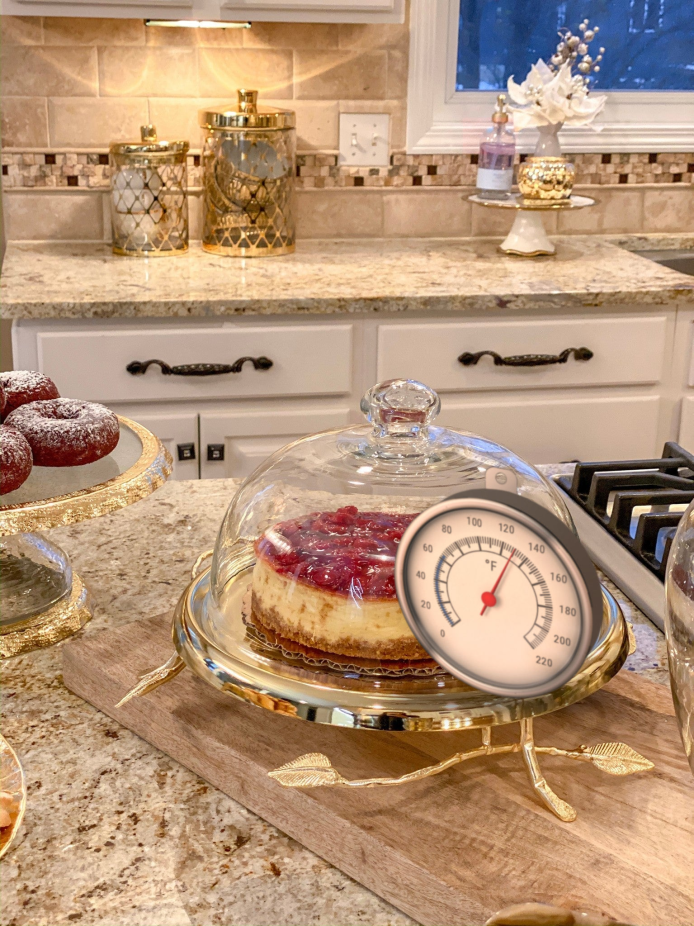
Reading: 130 °F
